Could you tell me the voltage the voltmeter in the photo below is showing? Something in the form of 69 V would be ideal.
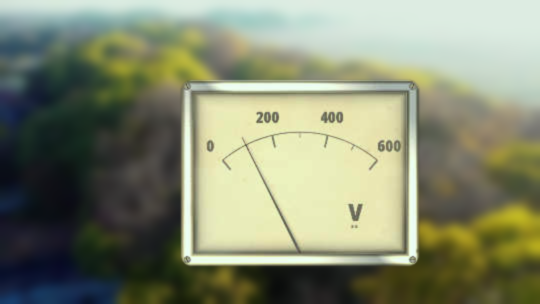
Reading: 100 V
